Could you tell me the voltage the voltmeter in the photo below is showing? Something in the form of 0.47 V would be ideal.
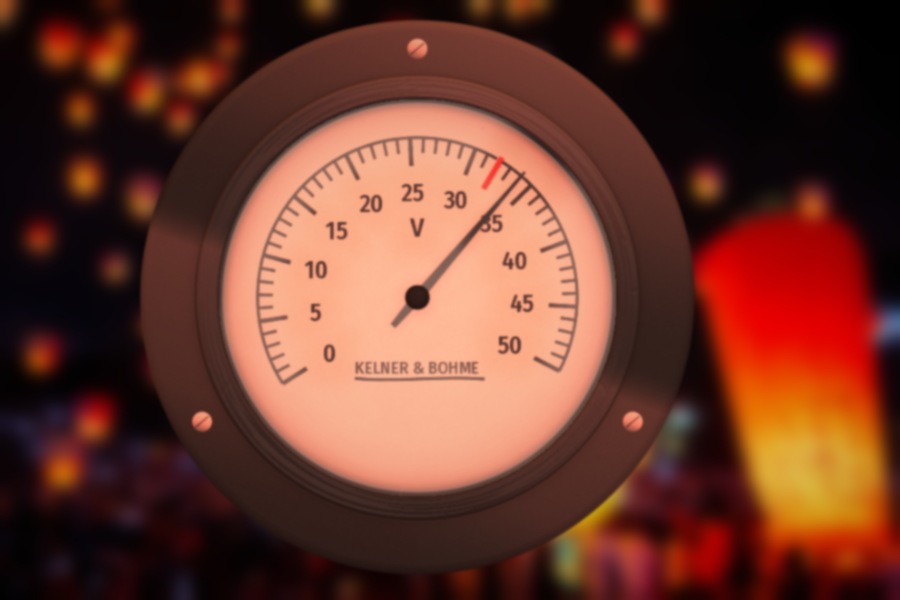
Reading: 34 V
